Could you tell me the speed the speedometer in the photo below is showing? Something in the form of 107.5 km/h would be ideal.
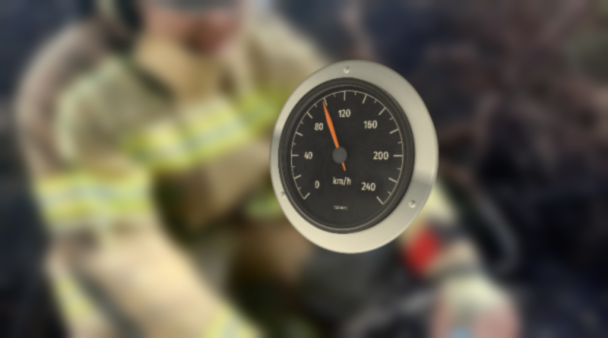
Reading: 100 km/h
